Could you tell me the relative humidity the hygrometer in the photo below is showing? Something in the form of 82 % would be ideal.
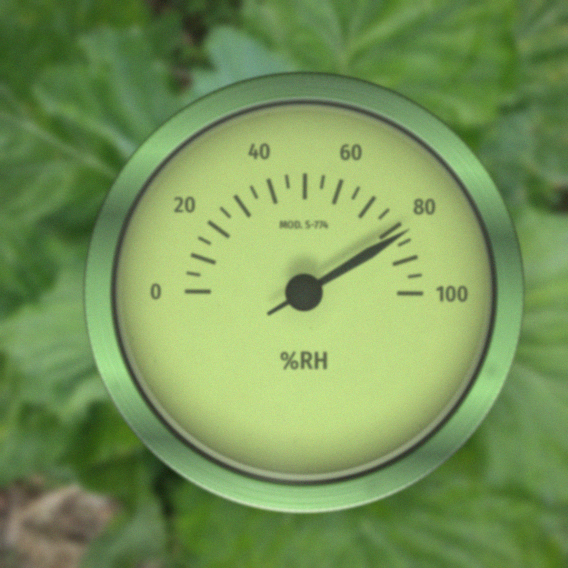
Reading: 82.5 %
